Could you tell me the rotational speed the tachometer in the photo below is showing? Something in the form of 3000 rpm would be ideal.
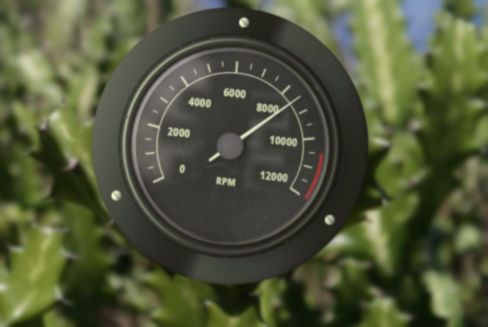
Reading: 8500 rpm
